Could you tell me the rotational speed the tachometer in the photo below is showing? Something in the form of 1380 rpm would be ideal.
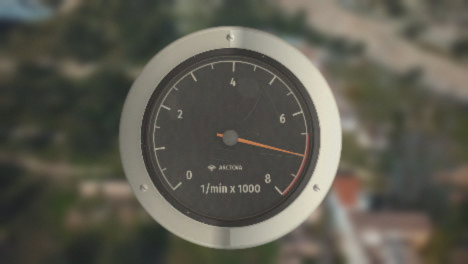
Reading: 7000 rpm
